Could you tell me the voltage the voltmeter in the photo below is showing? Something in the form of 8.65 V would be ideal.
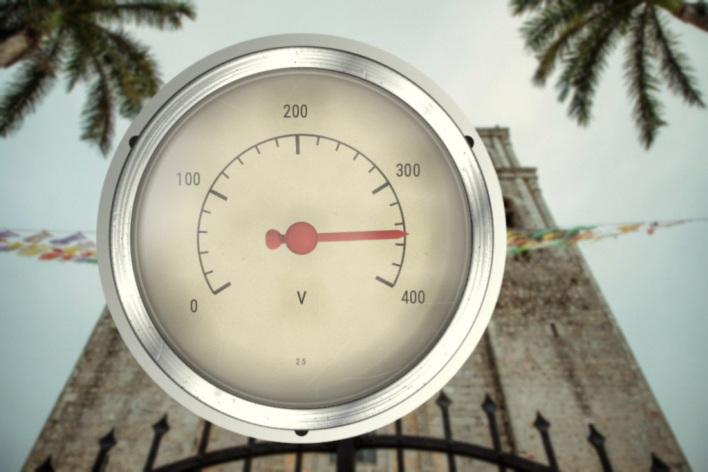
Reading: 350 V
